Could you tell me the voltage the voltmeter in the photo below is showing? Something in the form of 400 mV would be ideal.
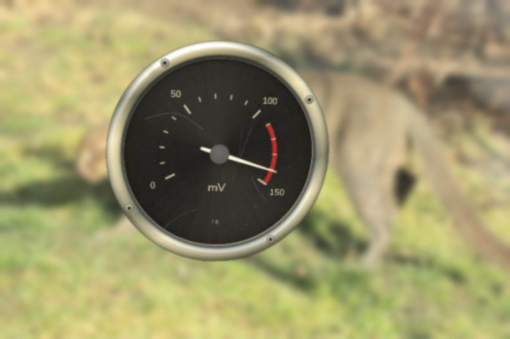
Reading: 140 mV
